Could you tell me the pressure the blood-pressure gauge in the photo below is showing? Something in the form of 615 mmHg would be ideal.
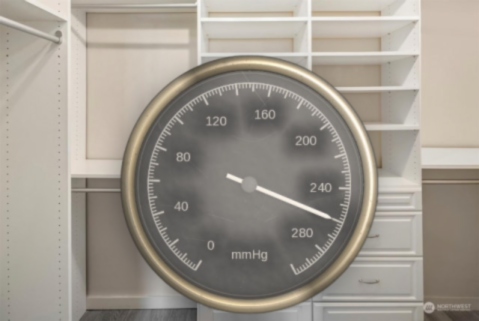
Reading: 260 mmHg
